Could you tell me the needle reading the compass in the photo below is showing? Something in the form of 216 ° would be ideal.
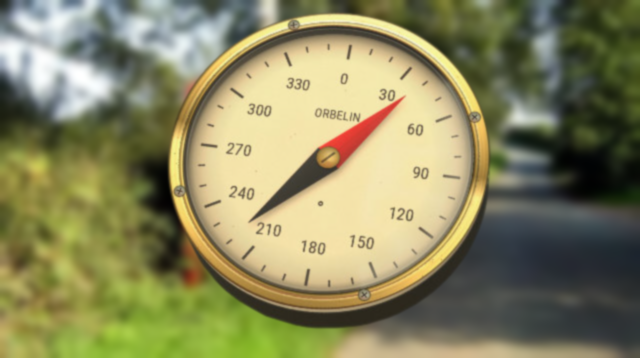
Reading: 40 °
